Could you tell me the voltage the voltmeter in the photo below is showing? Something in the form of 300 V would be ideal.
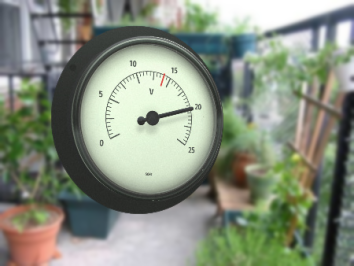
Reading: 20 V
